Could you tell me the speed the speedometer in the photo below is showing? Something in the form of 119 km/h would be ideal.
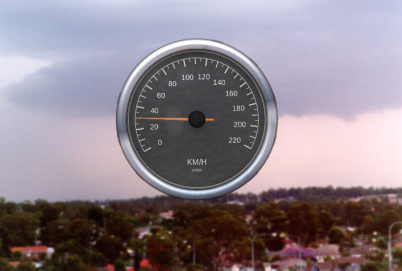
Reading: 30 km/h
